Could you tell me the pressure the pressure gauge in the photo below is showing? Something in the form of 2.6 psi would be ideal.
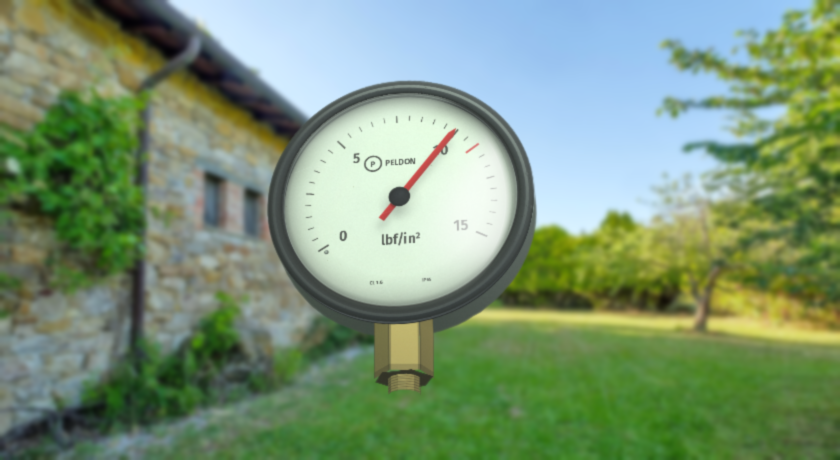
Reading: 10 psi
